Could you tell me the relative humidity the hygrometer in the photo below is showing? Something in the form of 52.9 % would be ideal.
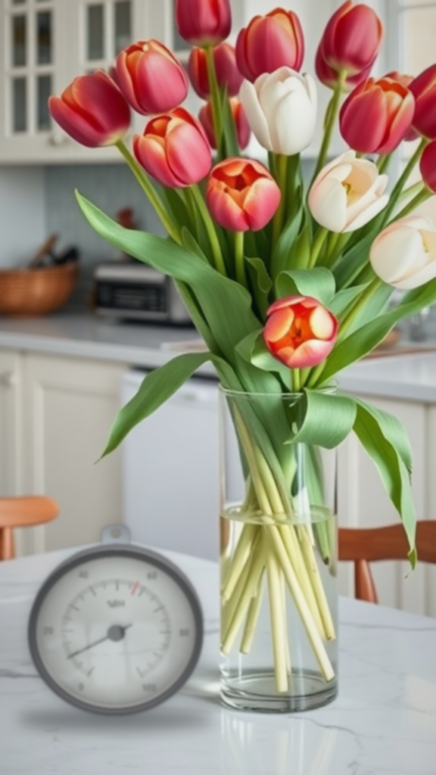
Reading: 10 %
